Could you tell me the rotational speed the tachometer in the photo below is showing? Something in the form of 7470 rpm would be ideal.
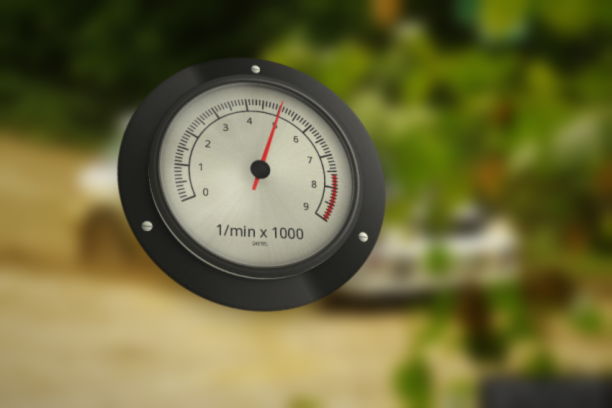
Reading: 5000 rpm
